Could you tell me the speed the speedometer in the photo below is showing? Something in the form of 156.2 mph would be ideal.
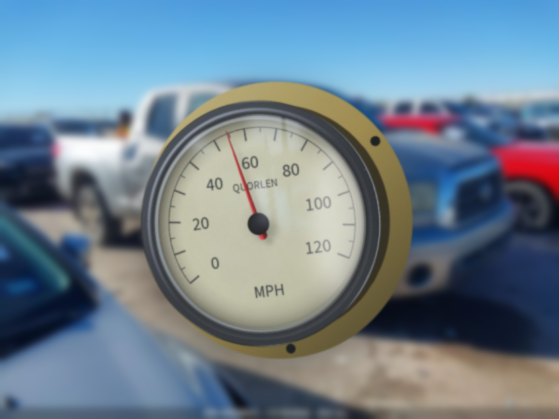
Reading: 55 mph
